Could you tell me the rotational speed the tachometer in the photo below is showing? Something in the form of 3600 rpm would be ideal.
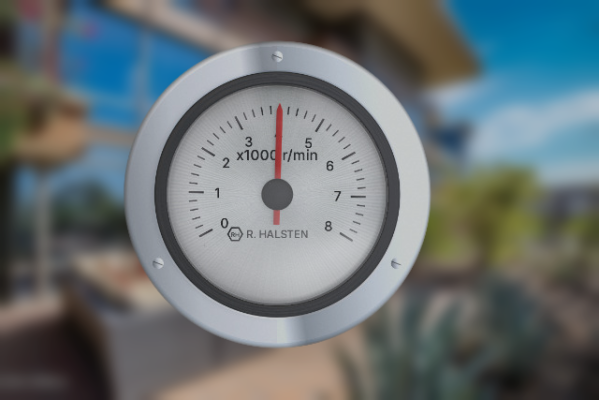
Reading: 4000 rpm
